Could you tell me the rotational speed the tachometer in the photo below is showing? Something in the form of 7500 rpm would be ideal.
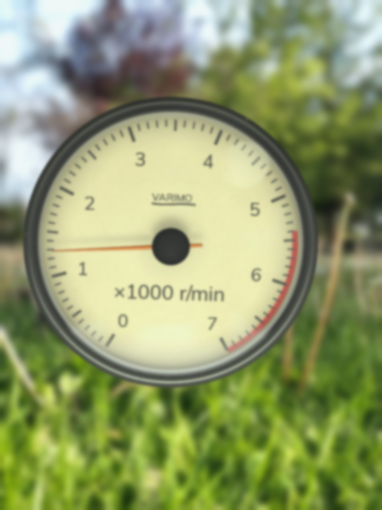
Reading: 1300 rpm
